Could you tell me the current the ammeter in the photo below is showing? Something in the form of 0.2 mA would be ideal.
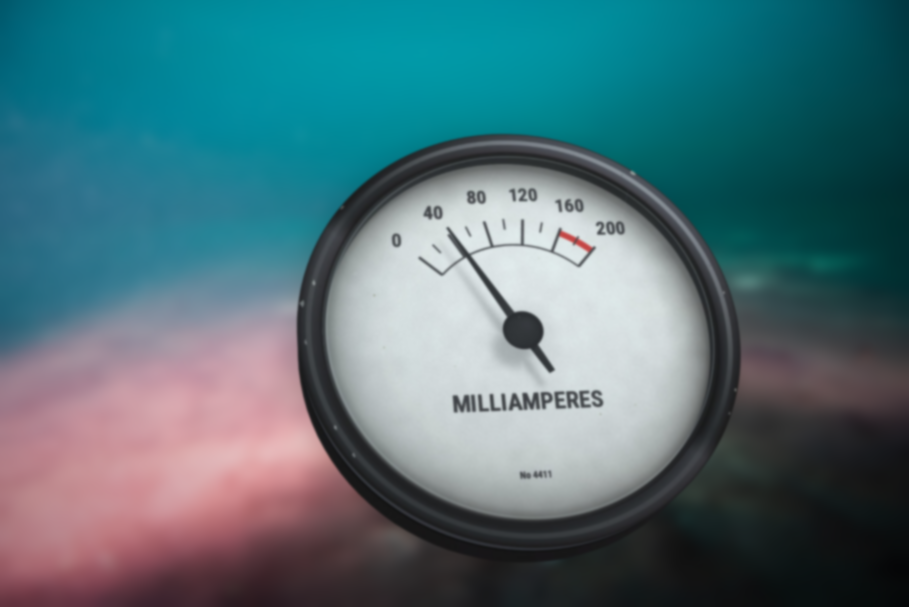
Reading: 40 mA
